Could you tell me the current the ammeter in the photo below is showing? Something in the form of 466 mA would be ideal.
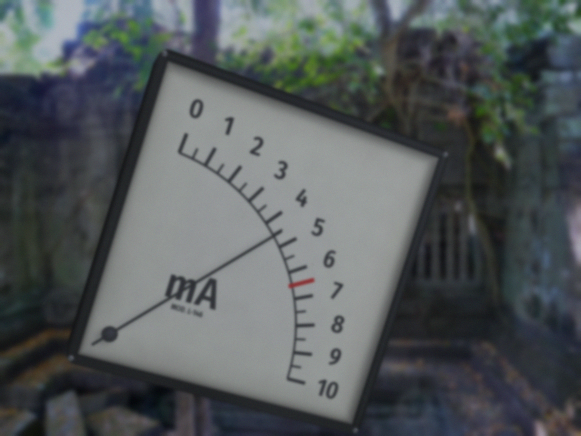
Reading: 4.5 mA
